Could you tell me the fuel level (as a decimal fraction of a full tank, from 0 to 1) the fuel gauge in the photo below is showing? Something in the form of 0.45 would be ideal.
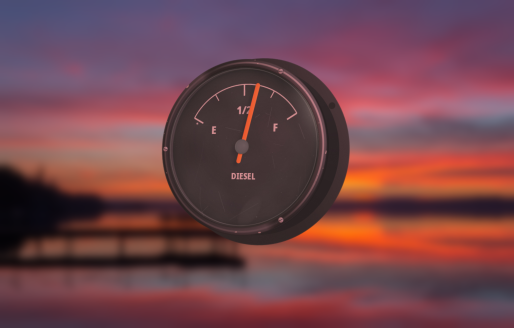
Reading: 0.625
